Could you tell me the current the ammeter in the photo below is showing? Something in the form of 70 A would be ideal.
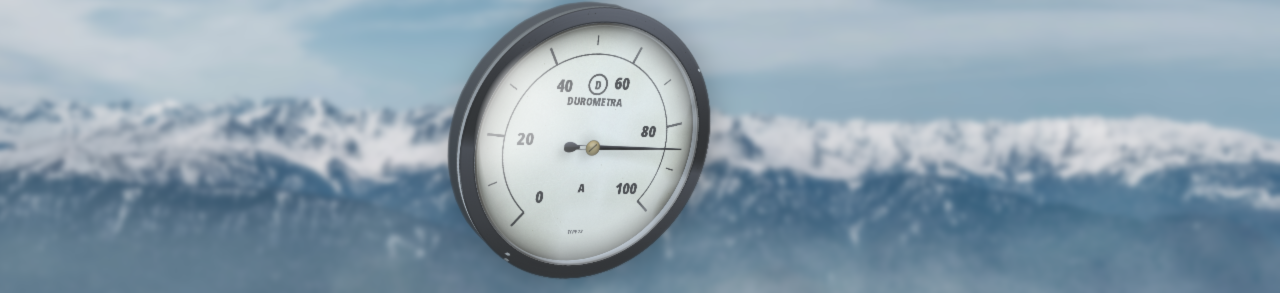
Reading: 85 A
